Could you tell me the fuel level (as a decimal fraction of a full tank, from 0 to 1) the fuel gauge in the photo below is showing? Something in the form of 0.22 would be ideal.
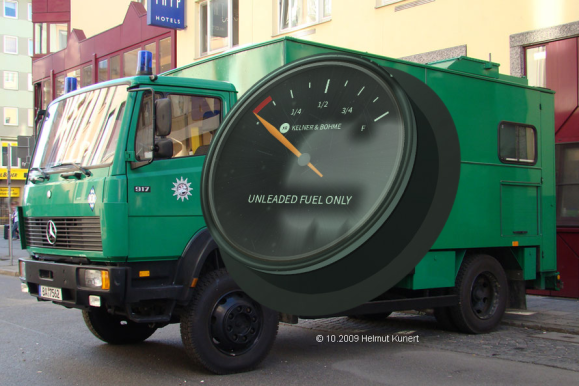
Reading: 0
